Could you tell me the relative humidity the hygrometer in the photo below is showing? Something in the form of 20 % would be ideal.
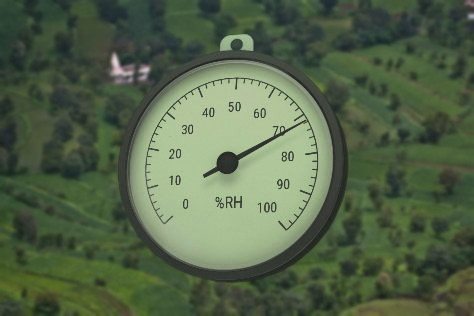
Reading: 72 %
